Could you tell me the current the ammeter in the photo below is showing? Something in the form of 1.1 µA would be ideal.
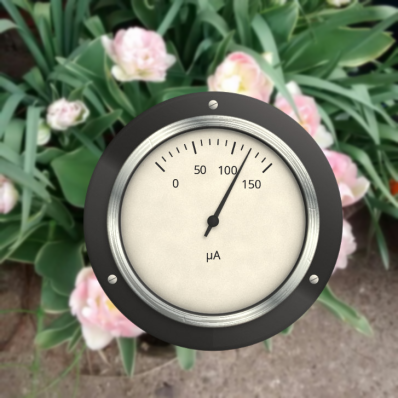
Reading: 120 µA
